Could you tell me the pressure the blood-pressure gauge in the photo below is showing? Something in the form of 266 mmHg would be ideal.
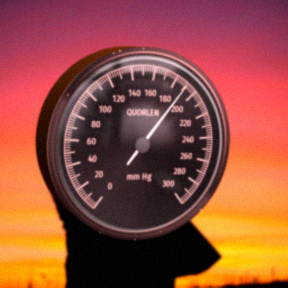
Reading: 190 mmHg
